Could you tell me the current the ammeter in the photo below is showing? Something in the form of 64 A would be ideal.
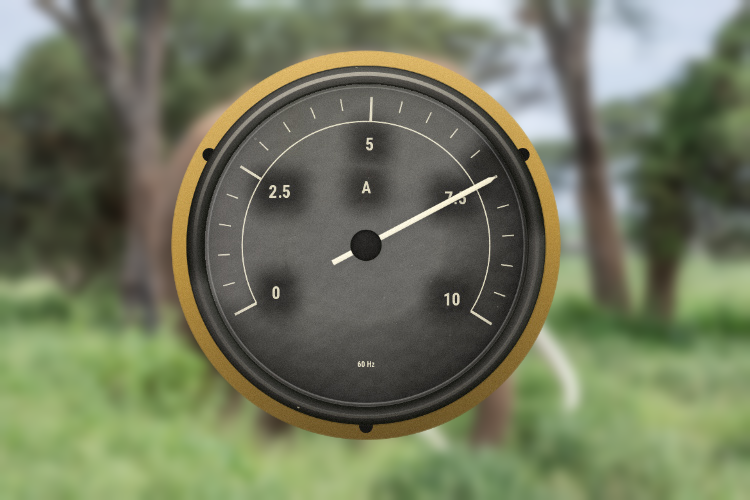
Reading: 7.5 A
